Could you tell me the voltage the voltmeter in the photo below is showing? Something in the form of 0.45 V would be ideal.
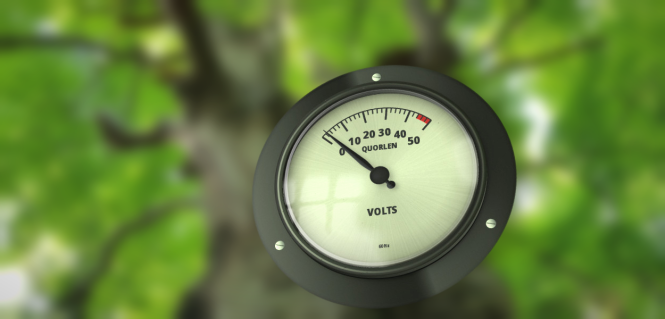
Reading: 2 V
